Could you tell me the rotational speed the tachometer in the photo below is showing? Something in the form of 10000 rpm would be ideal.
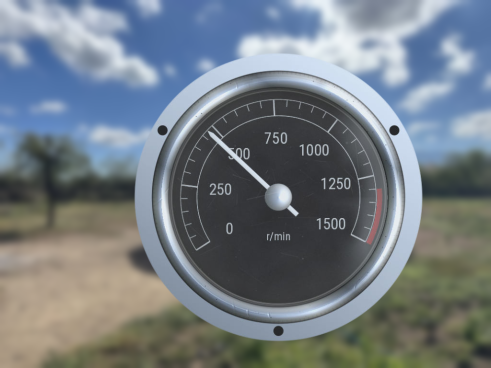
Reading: 475 rpm
